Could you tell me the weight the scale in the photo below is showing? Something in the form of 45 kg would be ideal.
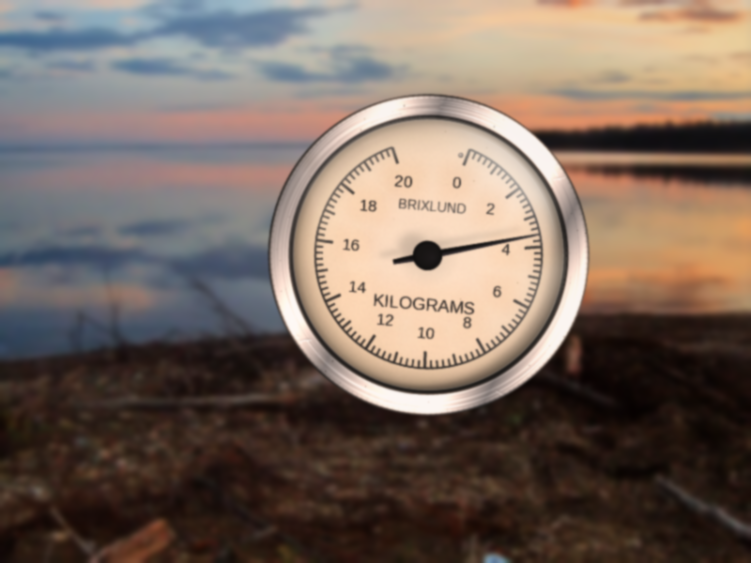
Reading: 3.6 kg
